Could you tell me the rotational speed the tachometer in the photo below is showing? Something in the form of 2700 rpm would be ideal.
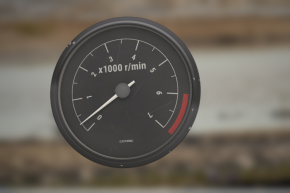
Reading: 250 rpm
